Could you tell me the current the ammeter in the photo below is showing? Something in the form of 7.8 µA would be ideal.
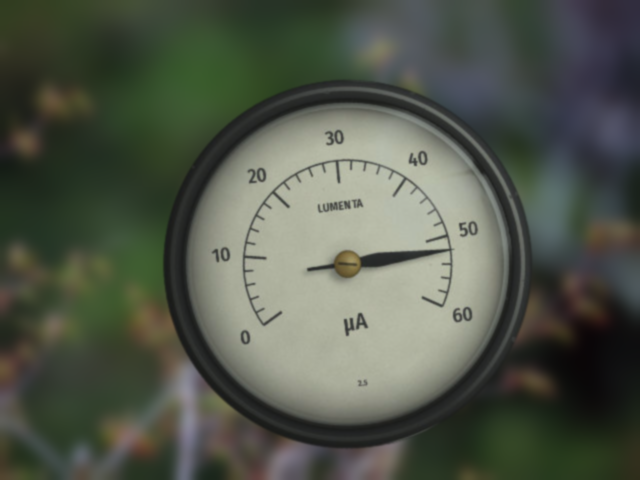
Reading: 52 µA
